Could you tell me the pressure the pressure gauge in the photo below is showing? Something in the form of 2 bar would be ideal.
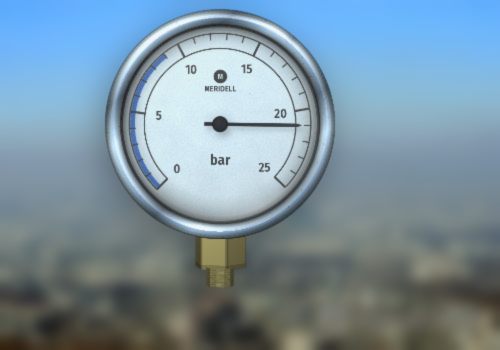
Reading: 21 bar
